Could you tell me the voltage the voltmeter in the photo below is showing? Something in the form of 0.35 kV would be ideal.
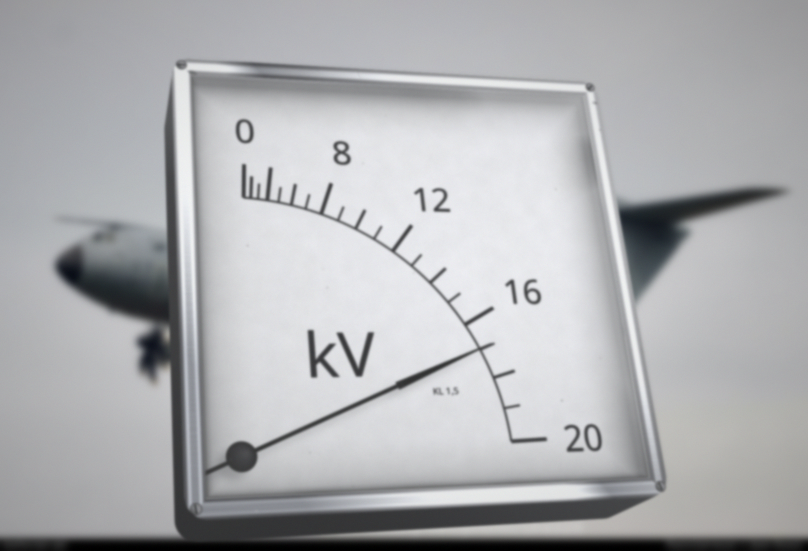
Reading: 17 kV
